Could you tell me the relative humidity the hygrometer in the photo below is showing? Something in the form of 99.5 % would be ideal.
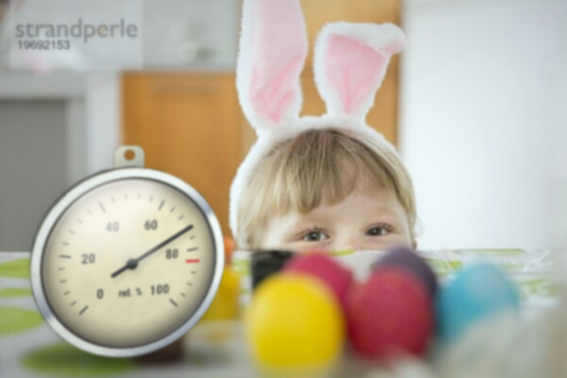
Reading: 72 %
